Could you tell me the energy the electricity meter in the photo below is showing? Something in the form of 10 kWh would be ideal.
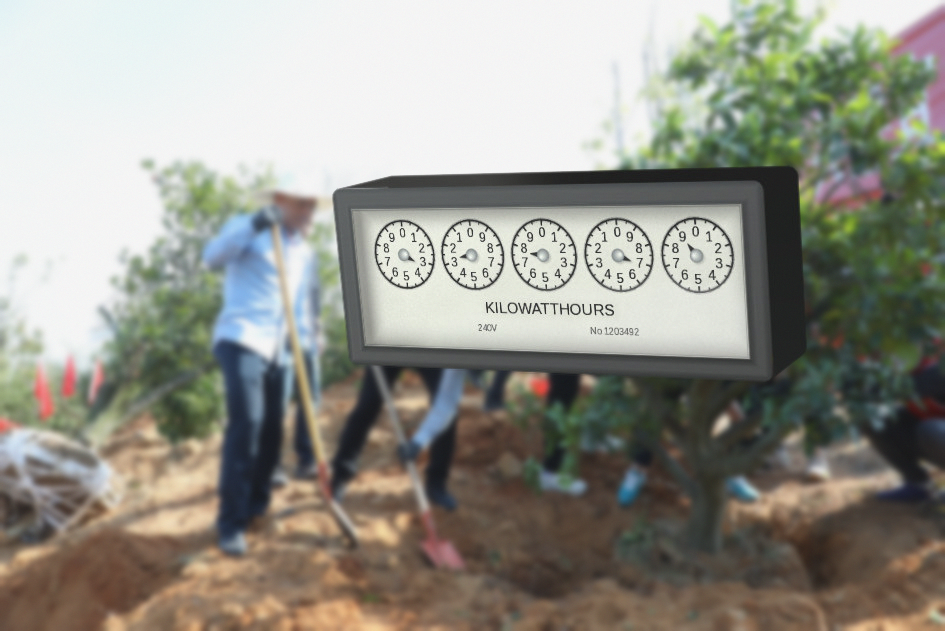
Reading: 32769 kWh
